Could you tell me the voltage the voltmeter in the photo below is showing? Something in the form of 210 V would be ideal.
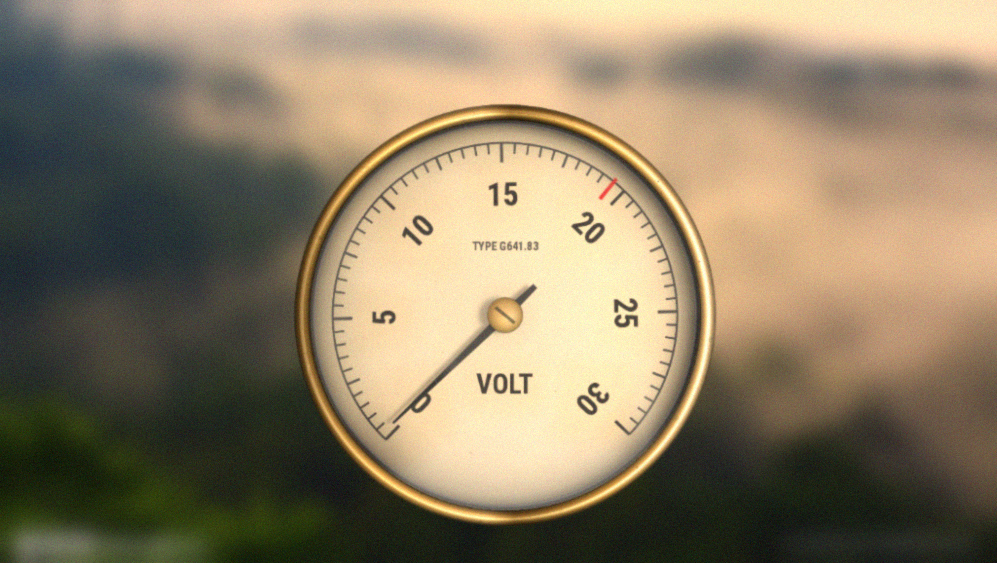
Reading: 0.25 V
